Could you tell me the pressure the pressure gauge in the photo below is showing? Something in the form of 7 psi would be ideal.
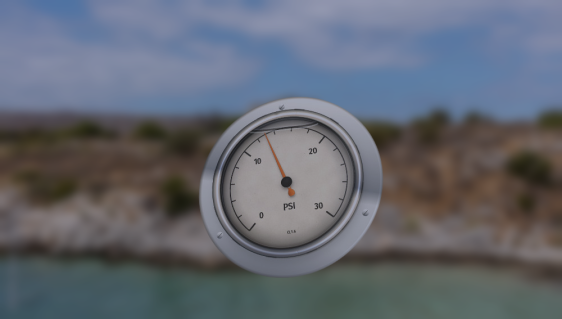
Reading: 13 psi
